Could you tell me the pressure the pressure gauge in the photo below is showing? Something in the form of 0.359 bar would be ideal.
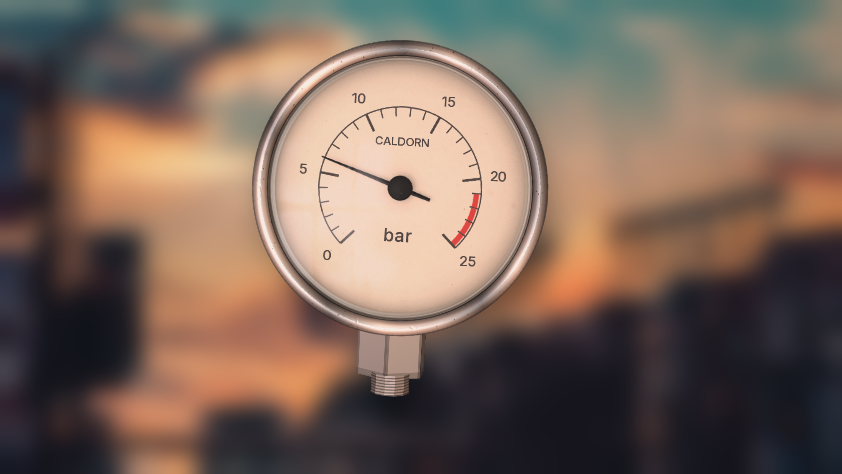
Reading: 6 bar
